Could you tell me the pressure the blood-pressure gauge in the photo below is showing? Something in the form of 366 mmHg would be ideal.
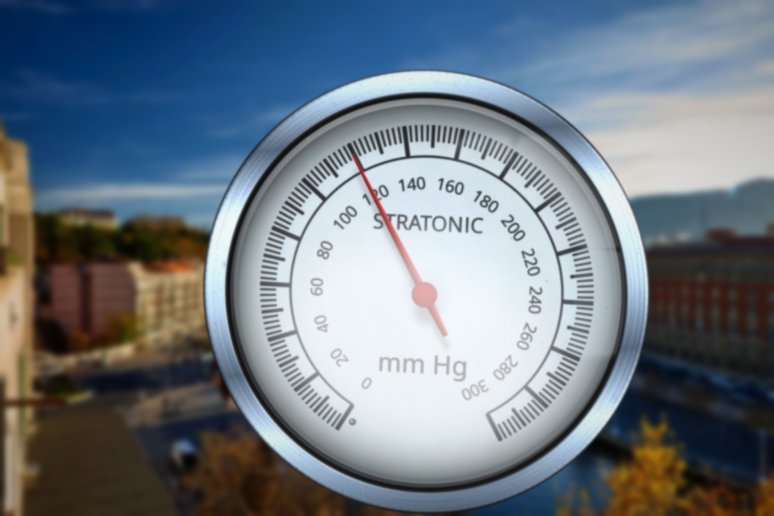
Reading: 120 mmHg
